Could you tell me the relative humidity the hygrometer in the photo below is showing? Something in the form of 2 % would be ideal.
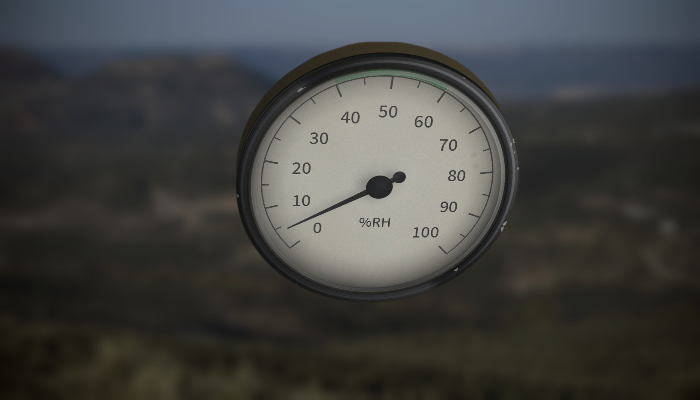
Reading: 5 %
